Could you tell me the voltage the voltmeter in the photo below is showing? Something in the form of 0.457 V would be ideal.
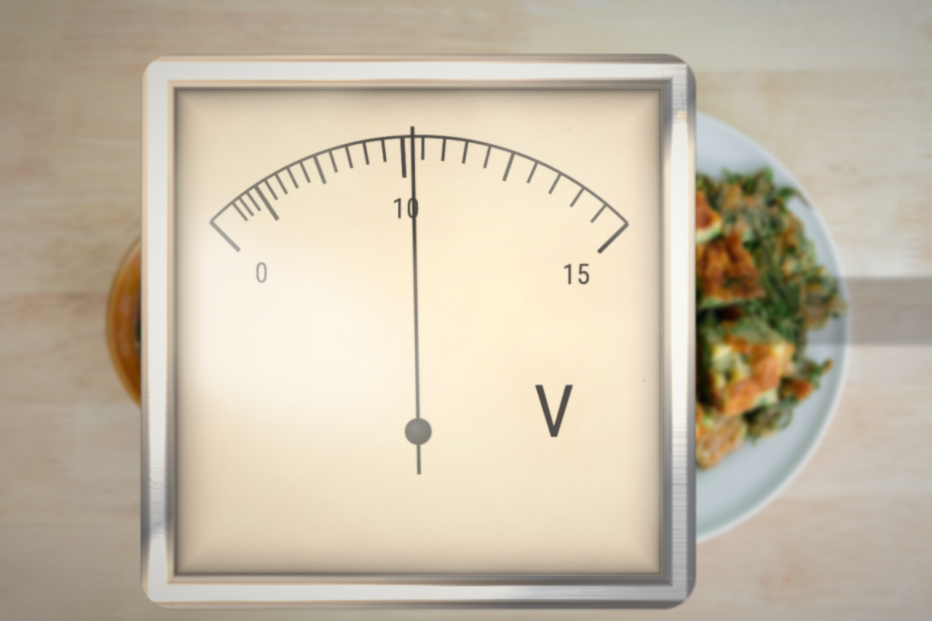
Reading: 10.25 V
